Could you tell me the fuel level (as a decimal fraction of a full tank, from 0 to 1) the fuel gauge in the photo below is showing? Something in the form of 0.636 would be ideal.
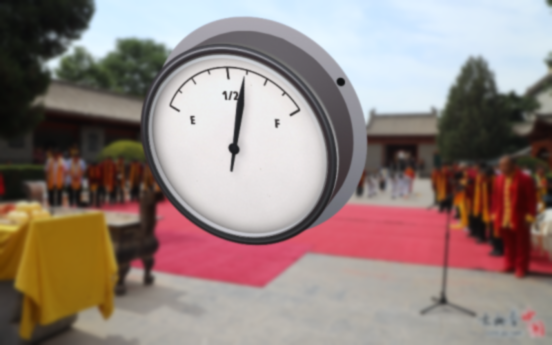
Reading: 0.625
